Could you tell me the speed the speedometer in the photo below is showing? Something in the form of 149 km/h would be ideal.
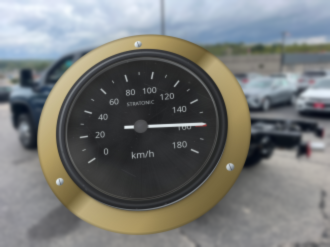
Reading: 160 km/h
